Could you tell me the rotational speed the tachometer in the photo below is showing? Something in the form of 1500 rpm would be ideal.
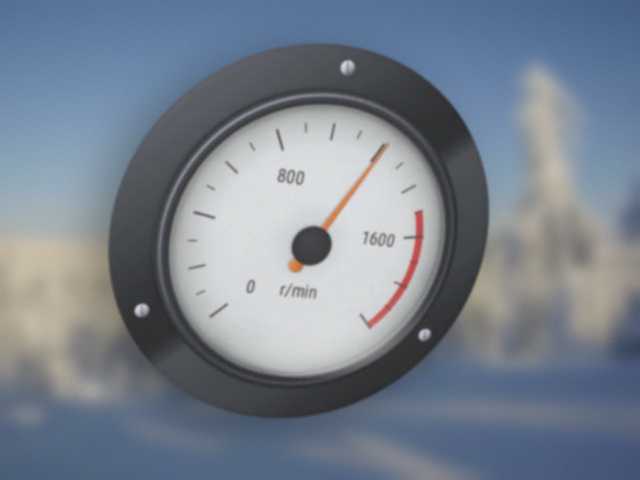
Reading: 1200 rpm
